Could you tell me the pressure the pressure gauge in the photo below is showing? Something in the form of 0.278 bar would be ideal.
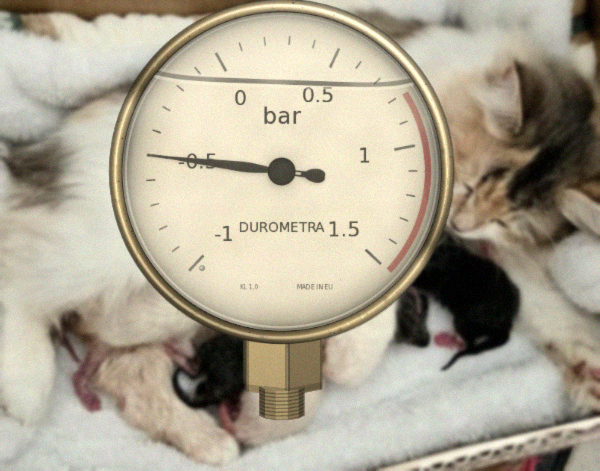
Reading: -0.5 bar
